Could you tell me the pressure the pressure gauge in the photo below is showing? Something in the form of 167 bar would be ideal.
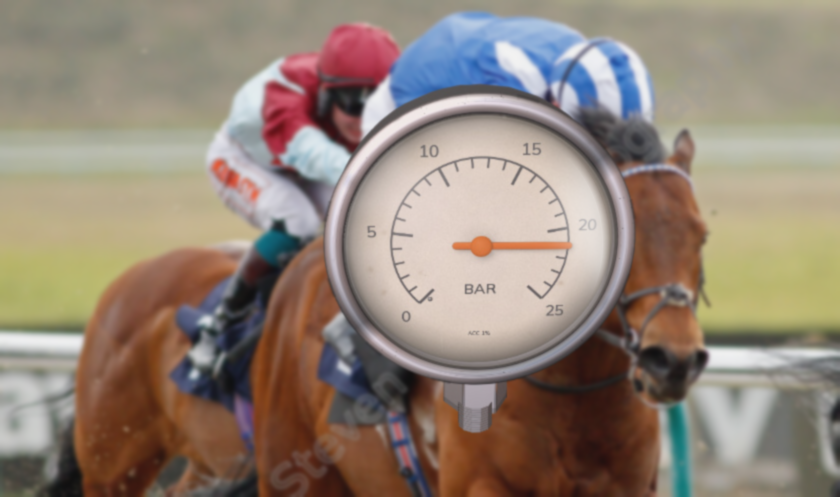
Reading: 21 bar
